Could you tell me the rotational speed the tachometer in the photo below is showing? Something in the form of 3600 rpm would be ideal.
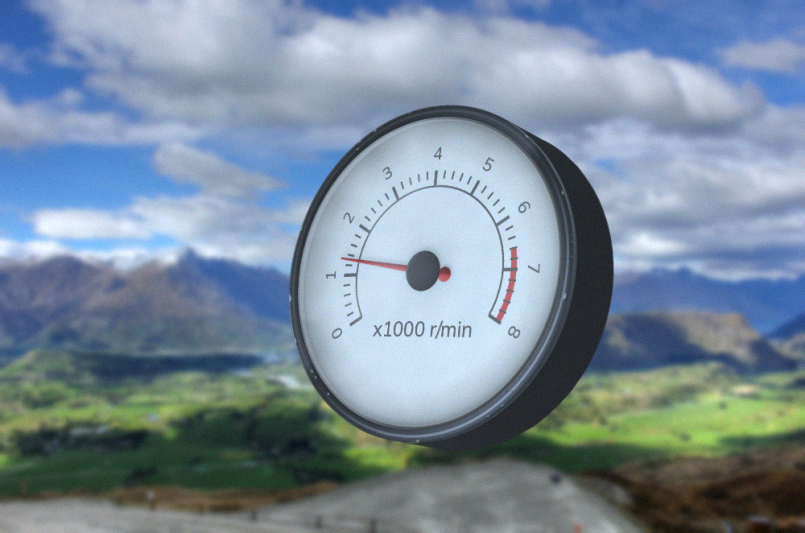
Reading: 1300 rpm
